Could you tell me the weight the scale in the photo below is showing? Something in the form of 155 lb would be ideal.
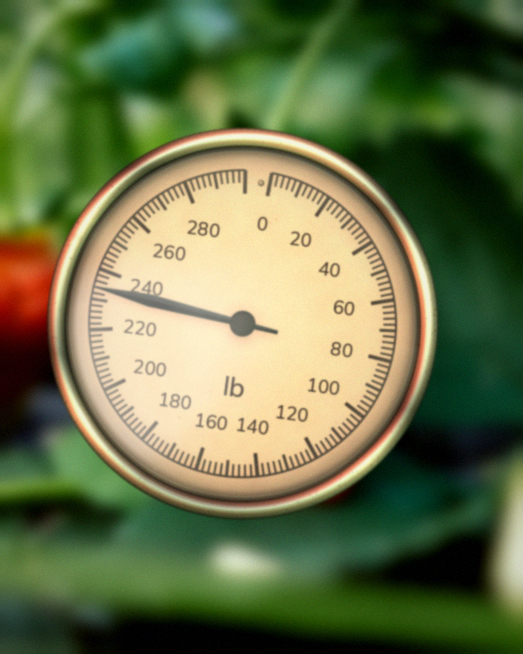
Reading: 234 lb
